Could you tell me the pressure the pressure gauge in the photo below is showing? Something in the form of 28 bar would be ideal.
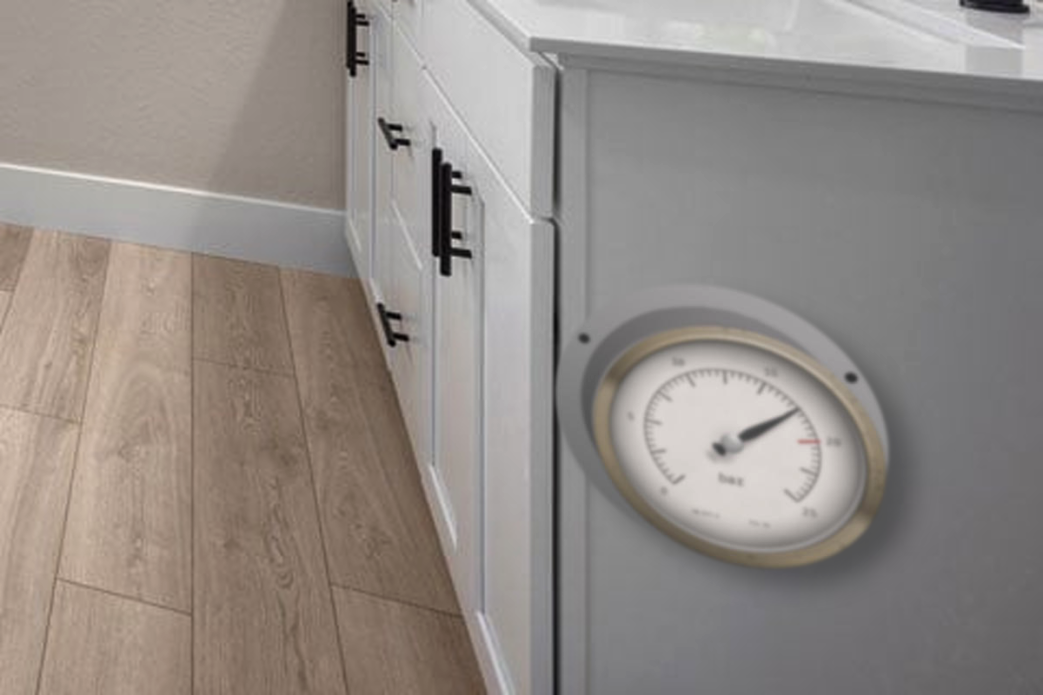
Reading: 17.5 bar
